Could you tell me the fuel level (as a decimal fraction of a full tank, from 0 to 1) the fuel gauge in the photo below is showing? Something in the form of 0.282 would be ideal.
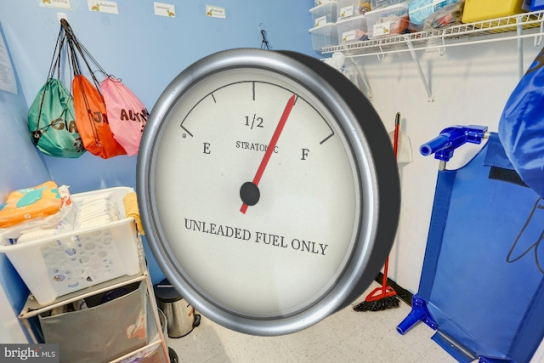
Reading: 0.75
